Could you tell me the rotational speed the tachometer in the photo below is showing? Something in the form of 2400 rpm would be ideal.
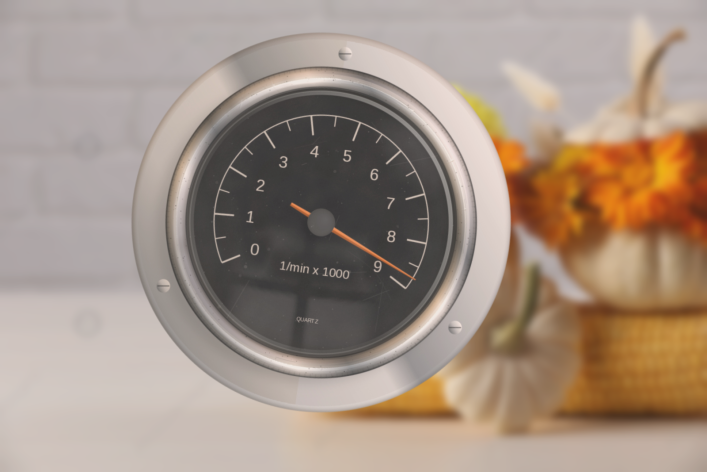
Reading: 8750 rpm
